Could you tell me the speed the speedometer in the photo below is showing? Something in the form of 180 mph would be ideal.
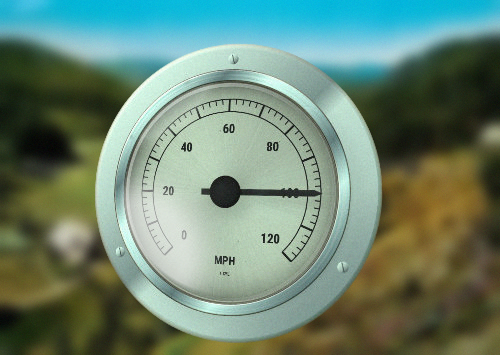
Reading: 100 mph
